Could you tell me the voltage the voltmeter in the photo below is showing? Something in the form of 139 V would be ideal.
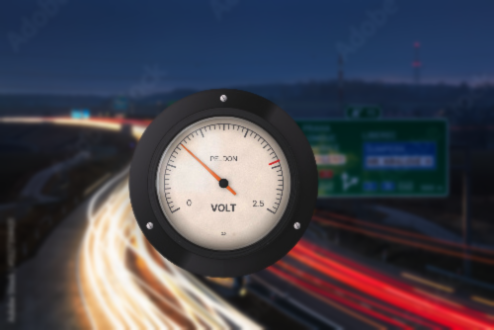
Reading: 0.75 V
